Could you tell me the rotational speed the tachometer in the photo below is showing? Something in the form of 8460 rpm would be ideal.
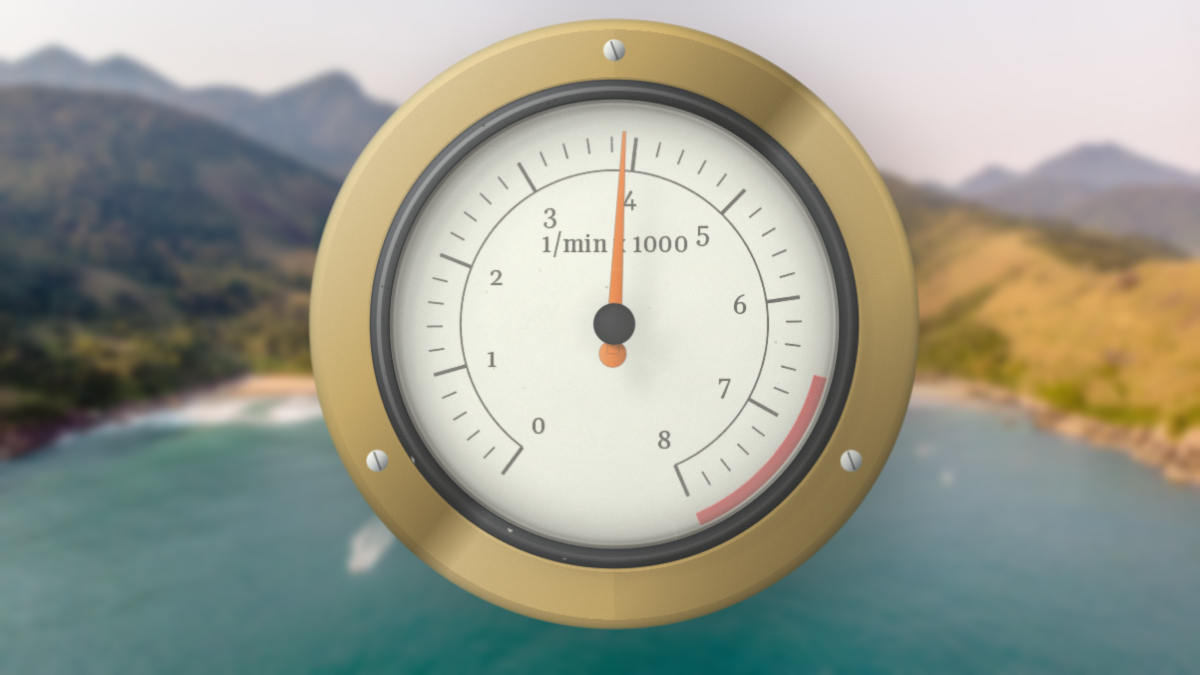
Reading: 3900 rpm
